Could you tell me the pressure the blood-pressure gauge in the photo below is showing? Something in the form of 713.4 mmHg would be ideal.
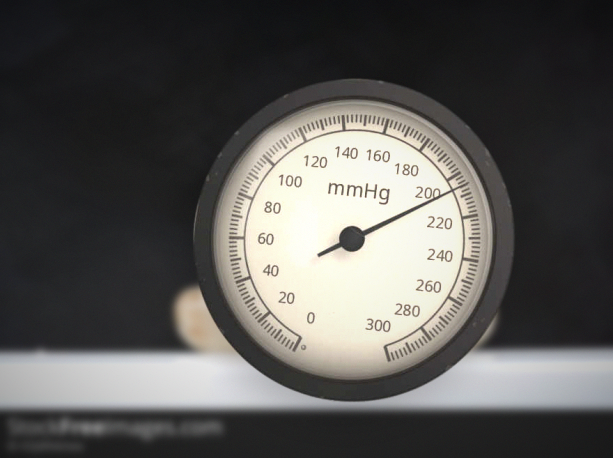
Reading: 206 mmHg
